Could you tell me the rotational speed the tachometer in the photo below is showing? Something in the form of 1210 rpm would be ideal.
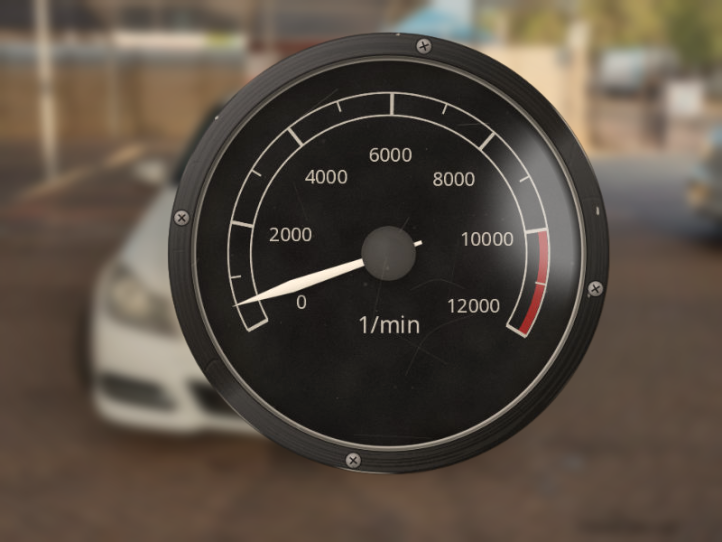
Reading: 500 rpm
